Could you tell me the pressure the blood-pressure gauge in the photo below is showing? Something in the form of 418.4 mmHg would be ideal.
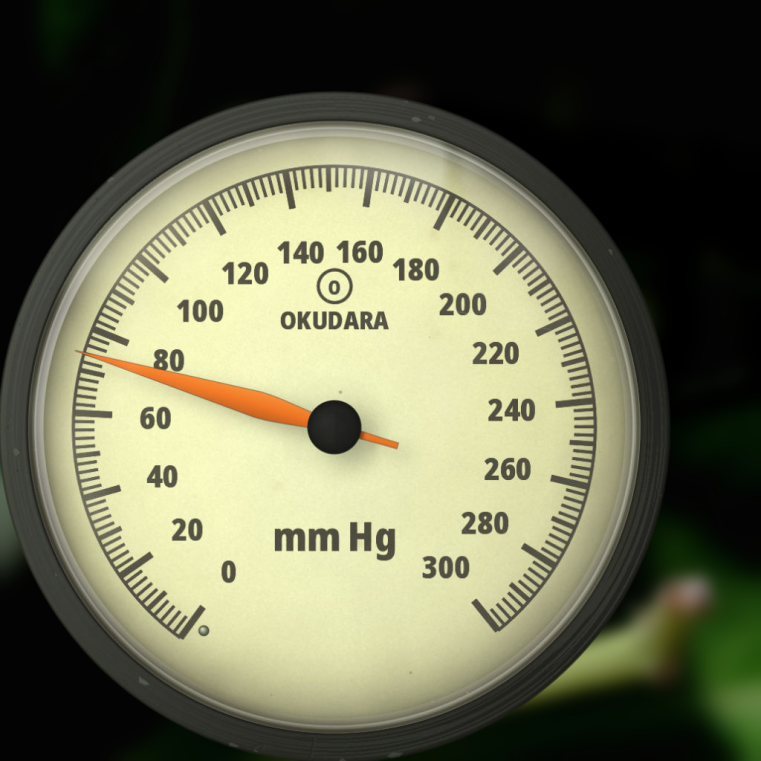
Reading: 74 mmHg
